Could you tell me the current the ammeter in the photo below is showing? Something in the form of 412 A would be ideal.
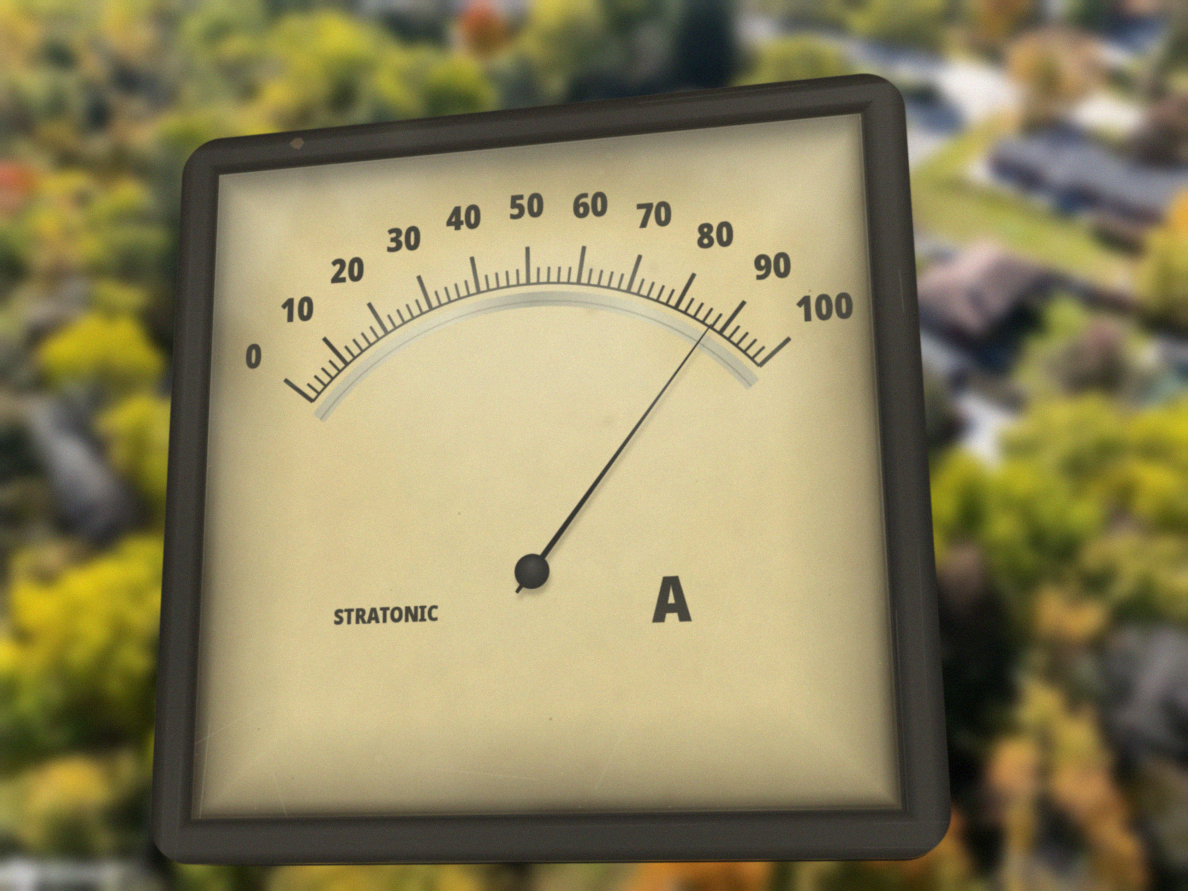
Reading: 88 A
